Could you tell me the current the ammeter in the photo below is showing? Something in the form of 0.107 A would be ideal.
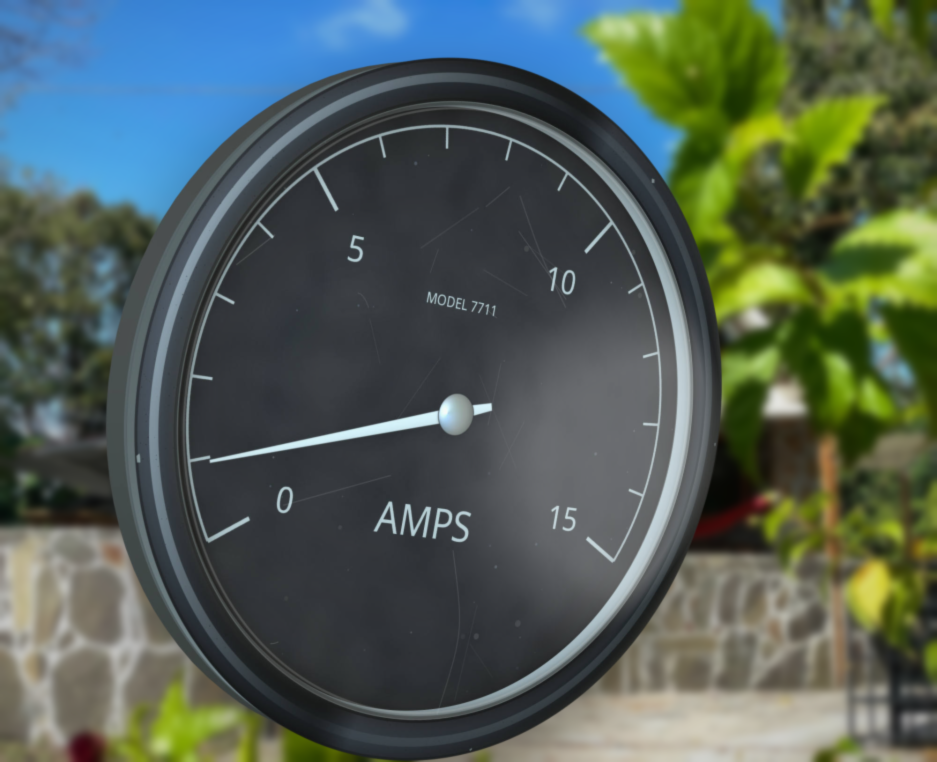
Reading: 1 A
